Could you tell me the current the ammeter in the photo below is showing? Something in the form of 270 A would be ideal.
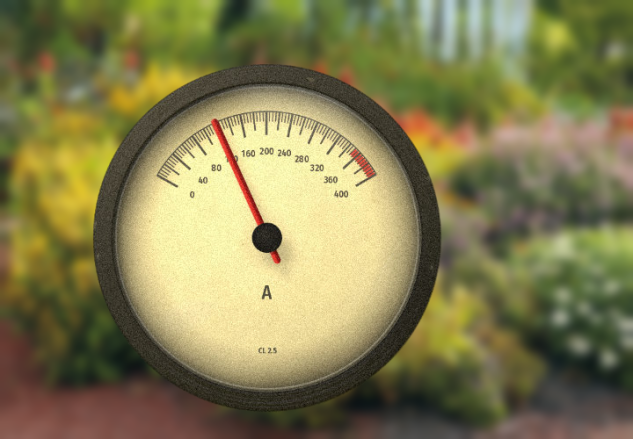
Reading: 120 A
